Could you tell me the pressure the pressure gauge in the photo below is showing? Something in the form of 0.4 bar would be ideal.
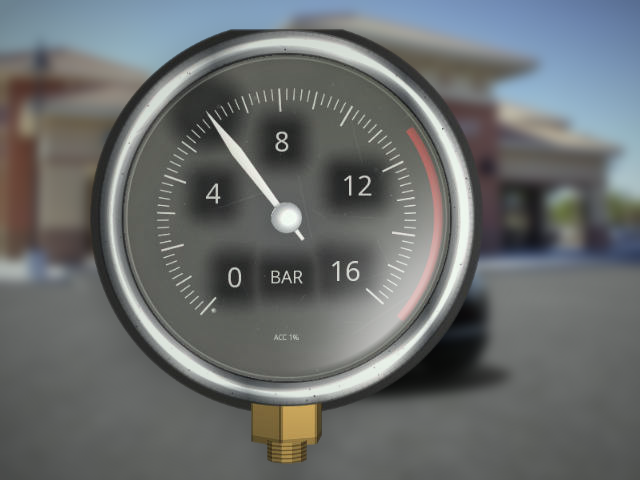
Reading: 6 bar
